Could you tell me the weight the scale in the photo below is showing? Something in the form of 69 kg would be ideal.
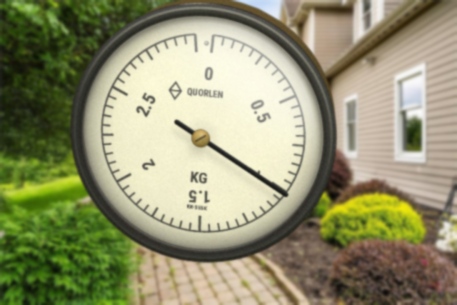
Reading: 1 kg
